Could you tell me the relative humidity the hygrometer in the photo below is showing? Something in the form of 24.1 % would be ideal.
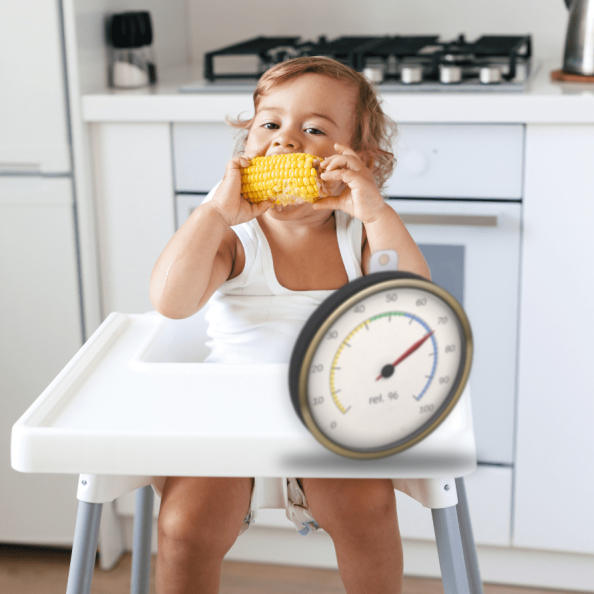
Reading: 70 %
